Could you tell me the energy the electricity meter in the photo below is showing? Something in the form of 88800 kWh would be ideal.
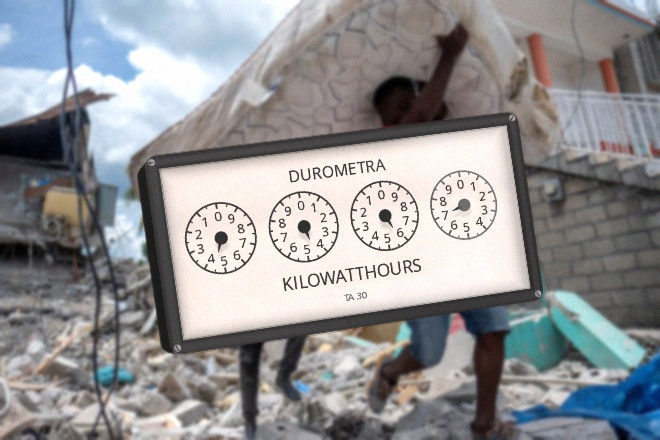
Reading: 4457 kWh
